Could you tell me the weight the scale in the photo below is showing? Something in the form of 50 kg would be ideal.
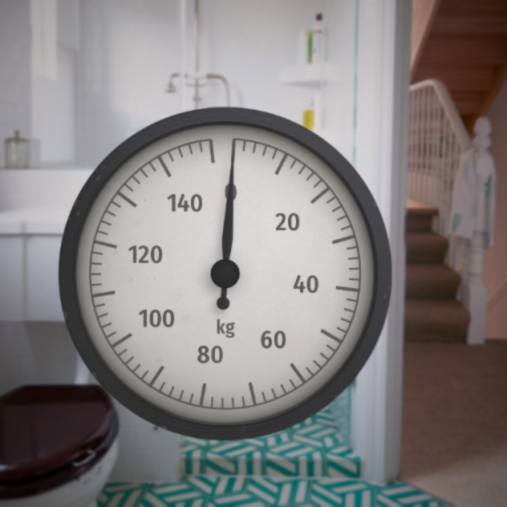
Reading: 0 kg
